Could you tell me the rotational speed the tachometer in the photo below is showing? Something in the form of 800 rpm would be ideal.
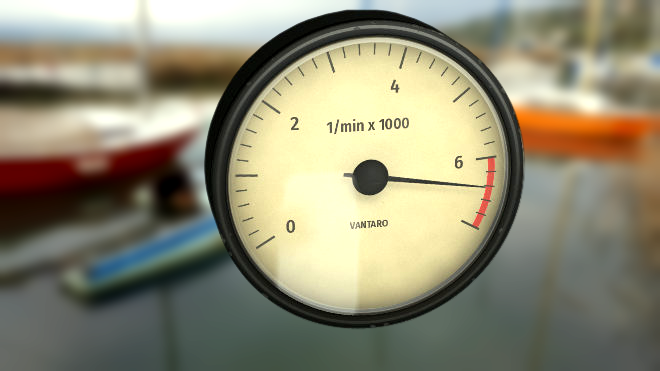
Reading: 6400 rpm
